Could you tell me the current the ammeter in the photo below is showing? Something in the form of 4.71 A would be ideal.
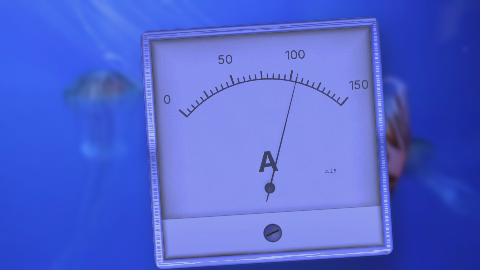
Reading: 105 A
